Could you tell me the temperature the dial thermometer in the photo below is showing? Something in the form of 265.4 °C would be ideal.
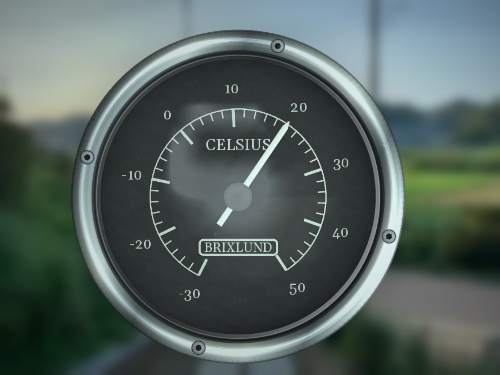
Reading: 20 °C
